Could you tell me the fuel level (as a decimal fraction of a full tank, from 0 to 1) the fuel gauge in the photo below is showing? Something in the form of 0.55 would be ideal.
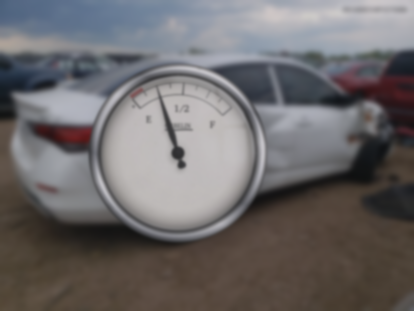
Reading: 0.25
